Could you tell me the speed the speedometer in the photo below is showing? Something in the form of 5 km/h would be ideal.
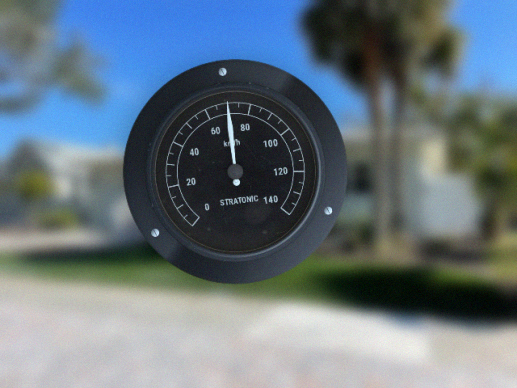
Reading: 70 km/h
